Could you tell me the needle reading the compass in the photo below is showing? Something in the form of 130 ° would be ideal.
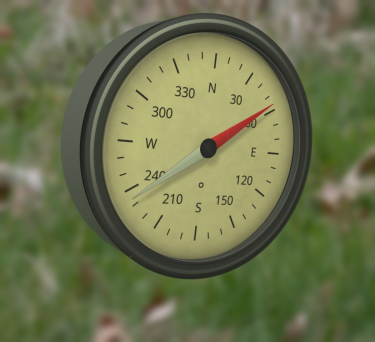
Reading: 55 °
